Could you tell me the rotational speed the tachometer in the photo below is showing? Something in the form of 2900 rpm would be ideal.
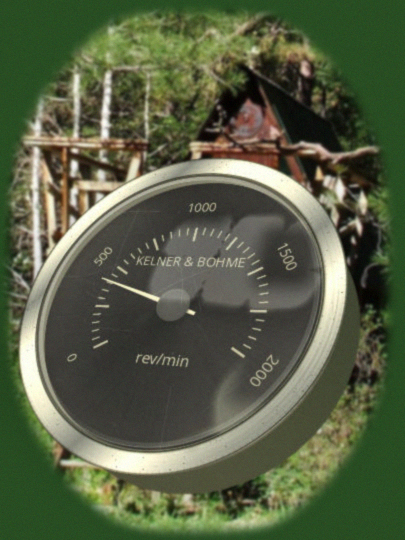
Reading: 400 rpm
